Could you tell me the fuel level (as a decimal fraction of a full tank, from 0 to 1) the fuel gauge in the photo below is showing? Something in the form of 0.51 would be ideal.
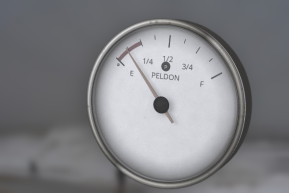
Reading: 0.125
